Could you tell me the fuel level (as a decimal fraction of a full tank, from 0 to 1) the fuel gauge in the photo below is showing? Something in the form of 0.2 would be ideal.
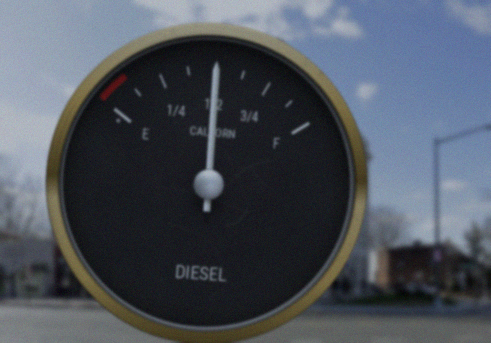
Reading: 0.5
